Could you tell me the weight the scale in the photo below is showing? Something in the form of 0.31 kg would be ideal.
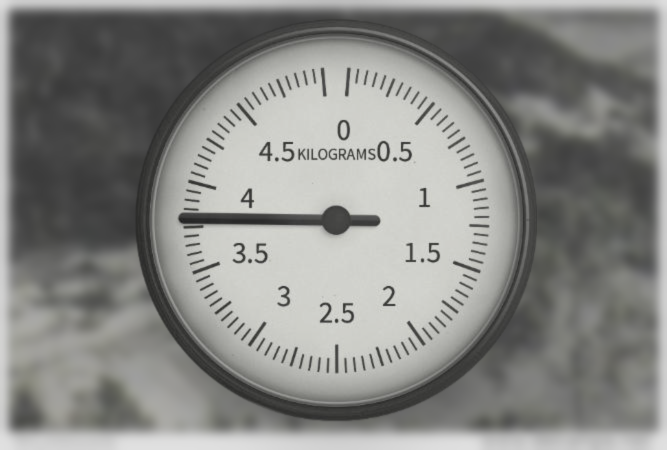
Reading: 3.8 kg
